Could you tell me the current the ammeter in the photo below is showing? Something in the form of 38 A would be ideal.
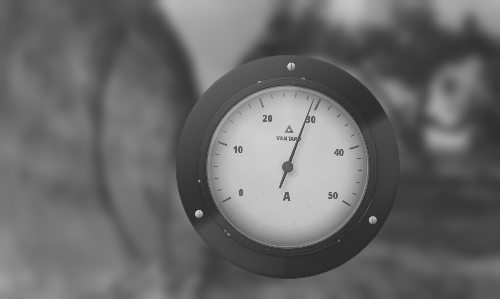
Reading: 29 A
